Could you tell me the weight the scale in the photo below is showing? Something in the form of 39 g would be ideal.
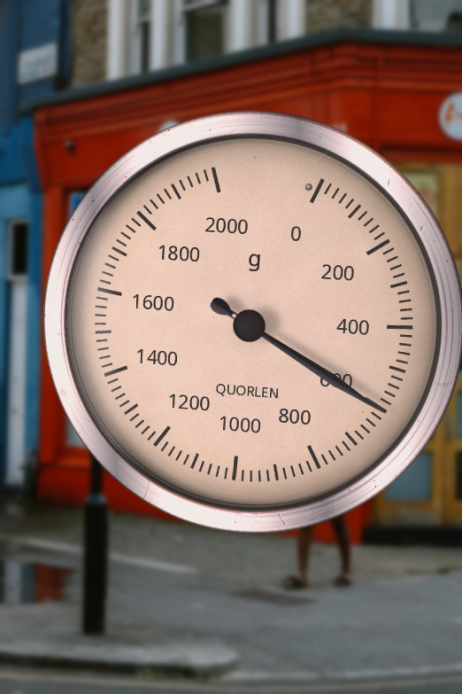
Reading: 600 g
